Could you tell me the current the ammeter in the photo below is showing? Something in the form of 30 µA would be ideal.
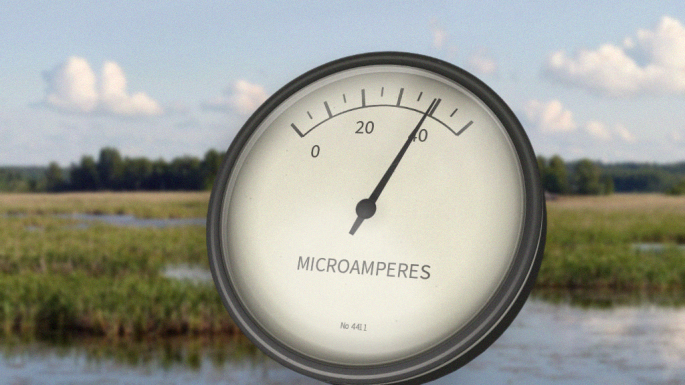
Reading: 40 µA
